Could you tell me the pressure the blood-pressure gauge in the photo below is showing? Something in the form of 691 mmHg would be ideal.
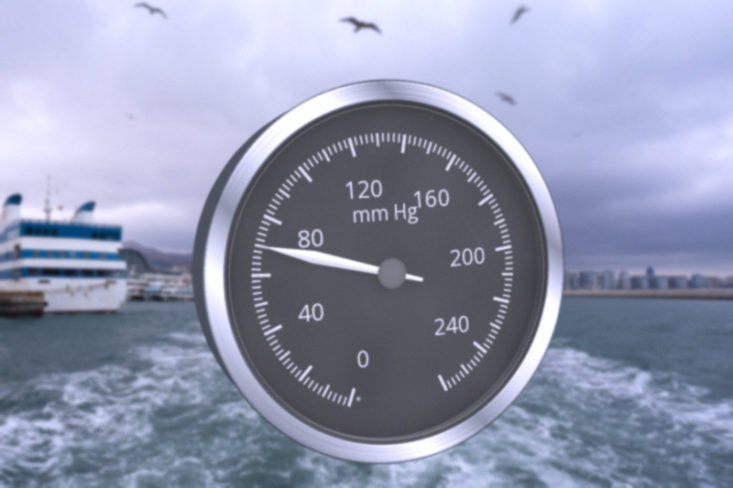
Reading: 70 mmHg
